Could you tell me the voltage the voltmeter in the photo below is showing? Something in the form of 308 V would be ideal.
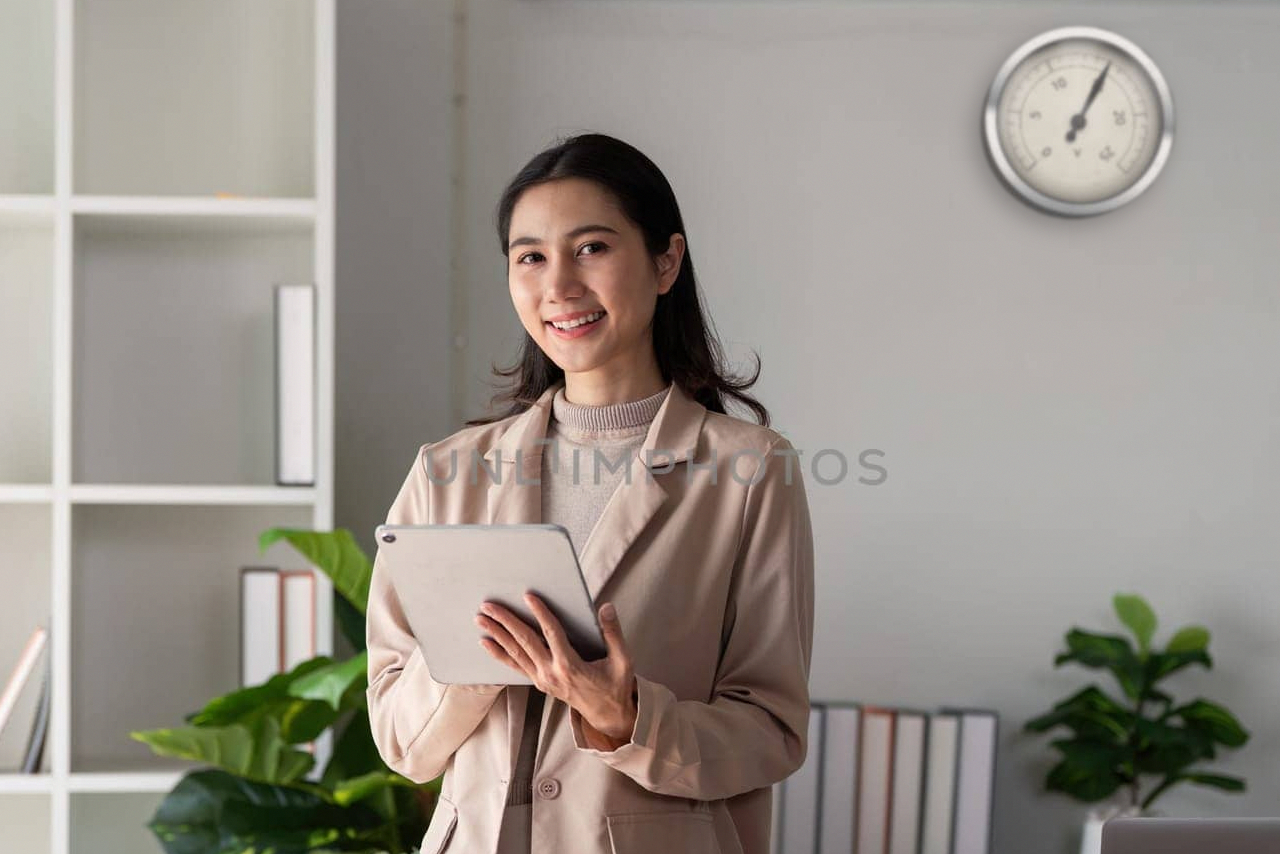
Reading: 15 V
